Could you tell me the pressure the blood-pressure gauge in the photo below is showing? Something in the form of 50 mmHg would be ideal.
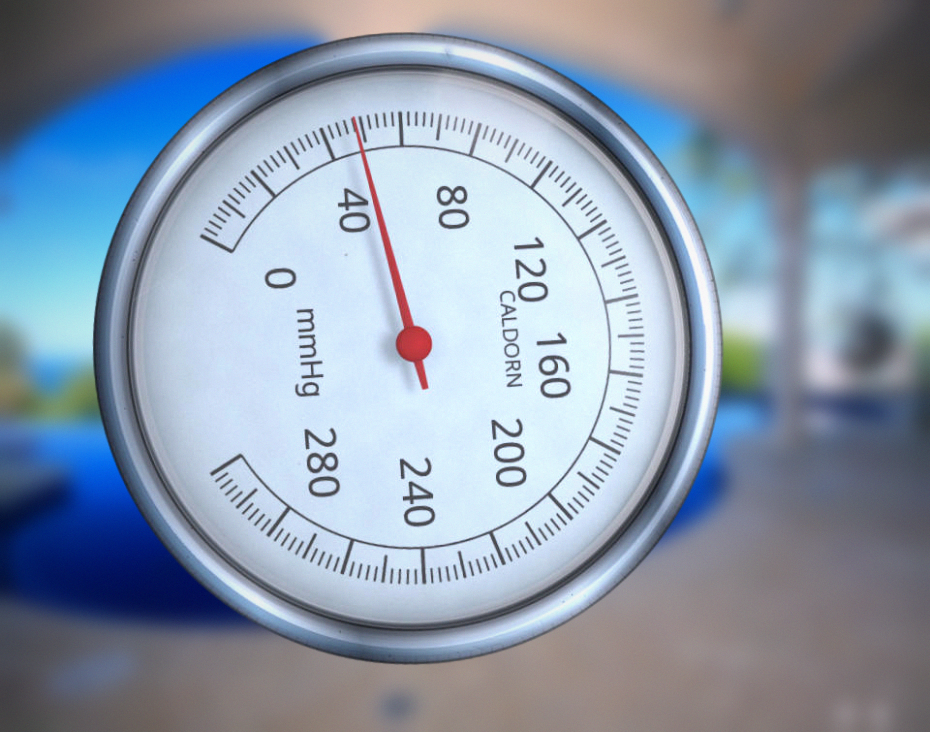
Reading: 48 mmHg
